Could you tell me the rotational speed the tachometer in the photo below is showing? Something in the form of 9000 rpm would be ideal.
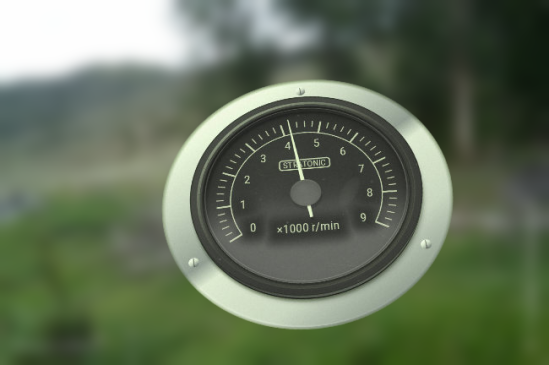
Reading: 4200 rpm
